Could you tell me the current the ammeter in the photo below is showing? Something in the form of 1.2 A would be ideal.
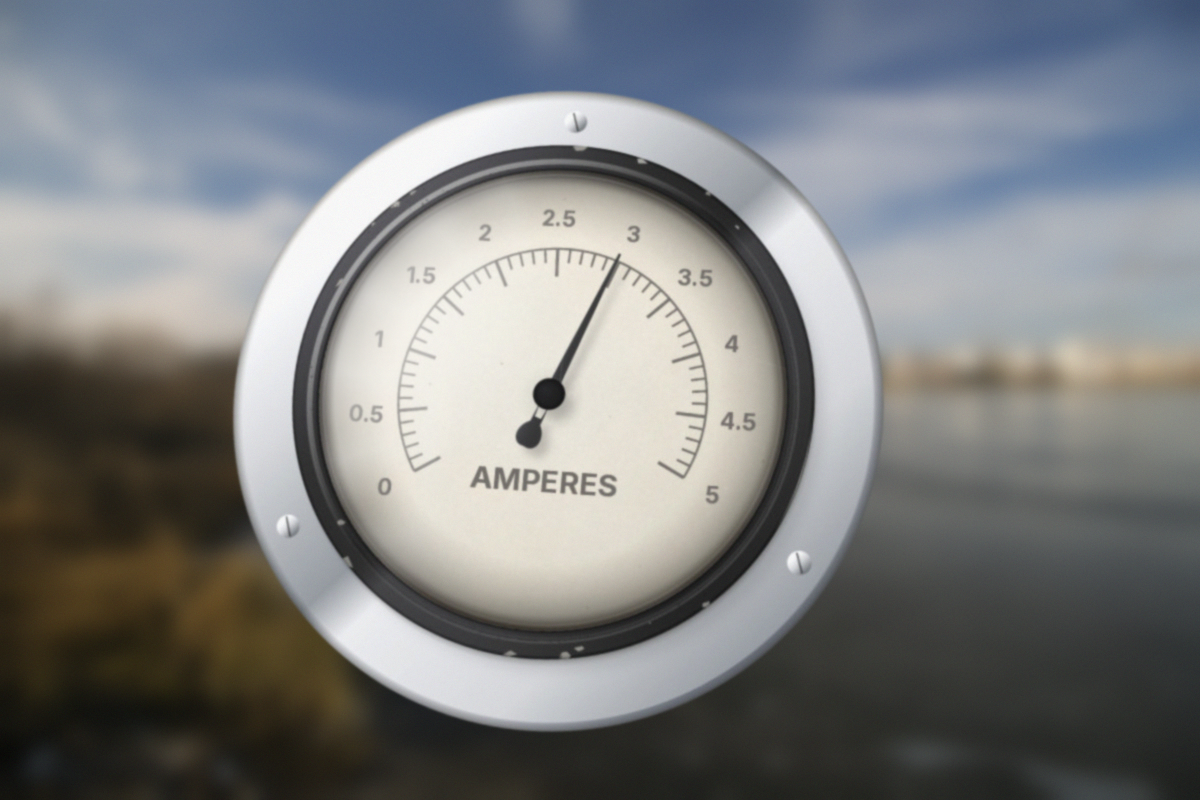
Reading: 3 A
